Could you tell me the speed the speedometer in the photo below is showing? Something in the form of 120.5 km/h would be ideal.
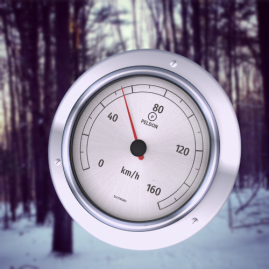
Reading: 55 km/h
